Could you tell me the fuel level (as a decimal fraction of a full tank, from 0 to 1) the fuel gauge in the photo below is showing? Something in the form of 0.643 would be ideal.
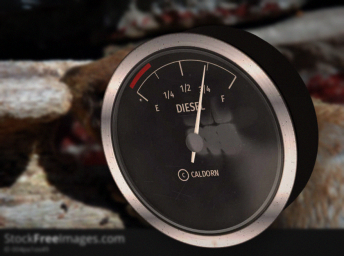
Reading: 0.75
